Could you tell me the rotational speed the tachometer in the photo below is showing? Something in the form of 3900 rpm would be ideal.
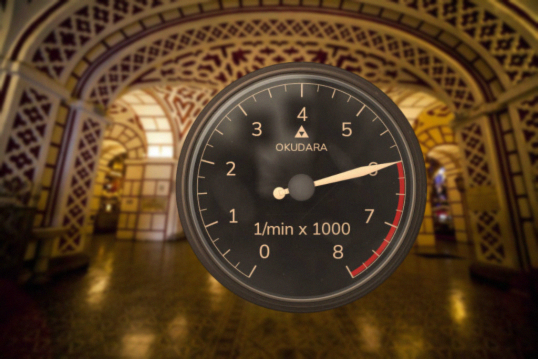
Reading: 6000 rpm
